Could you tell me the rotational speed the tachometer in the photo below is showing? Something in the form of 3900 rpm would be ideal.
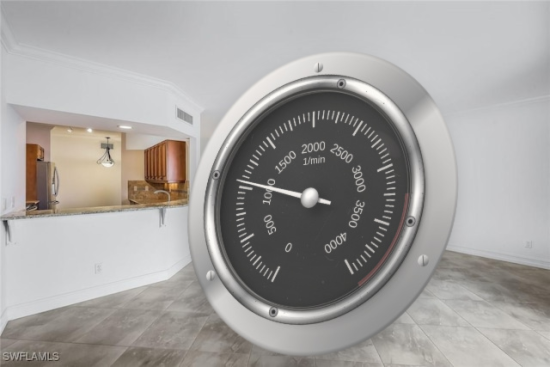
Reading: 1050 rpm
